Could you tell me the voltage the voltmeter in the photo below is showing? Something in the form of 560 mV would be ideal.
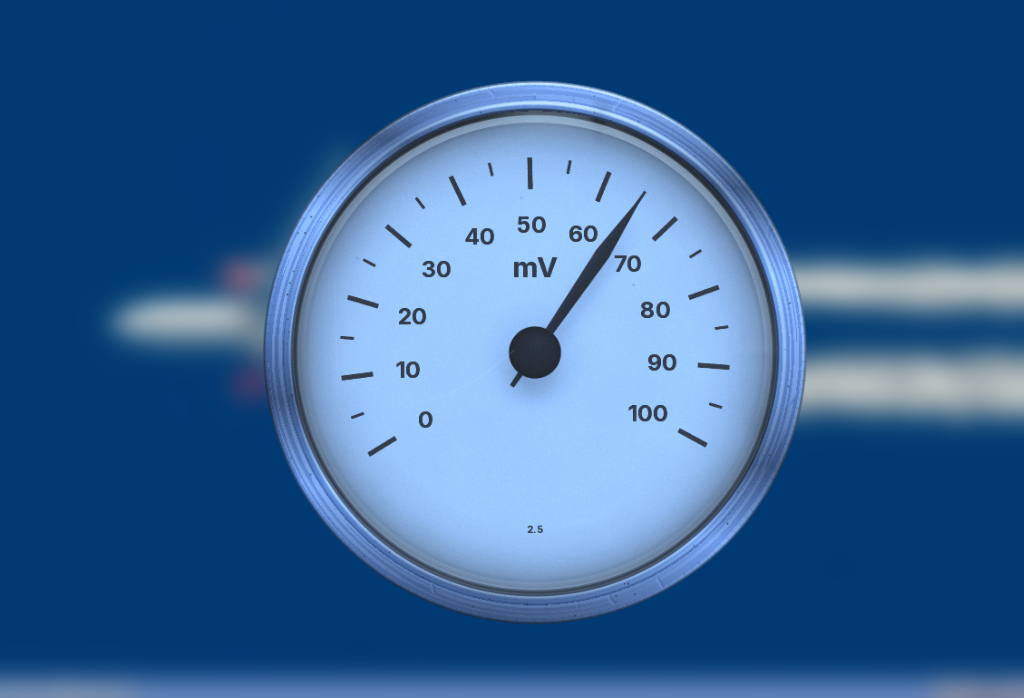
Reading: 65 mV
